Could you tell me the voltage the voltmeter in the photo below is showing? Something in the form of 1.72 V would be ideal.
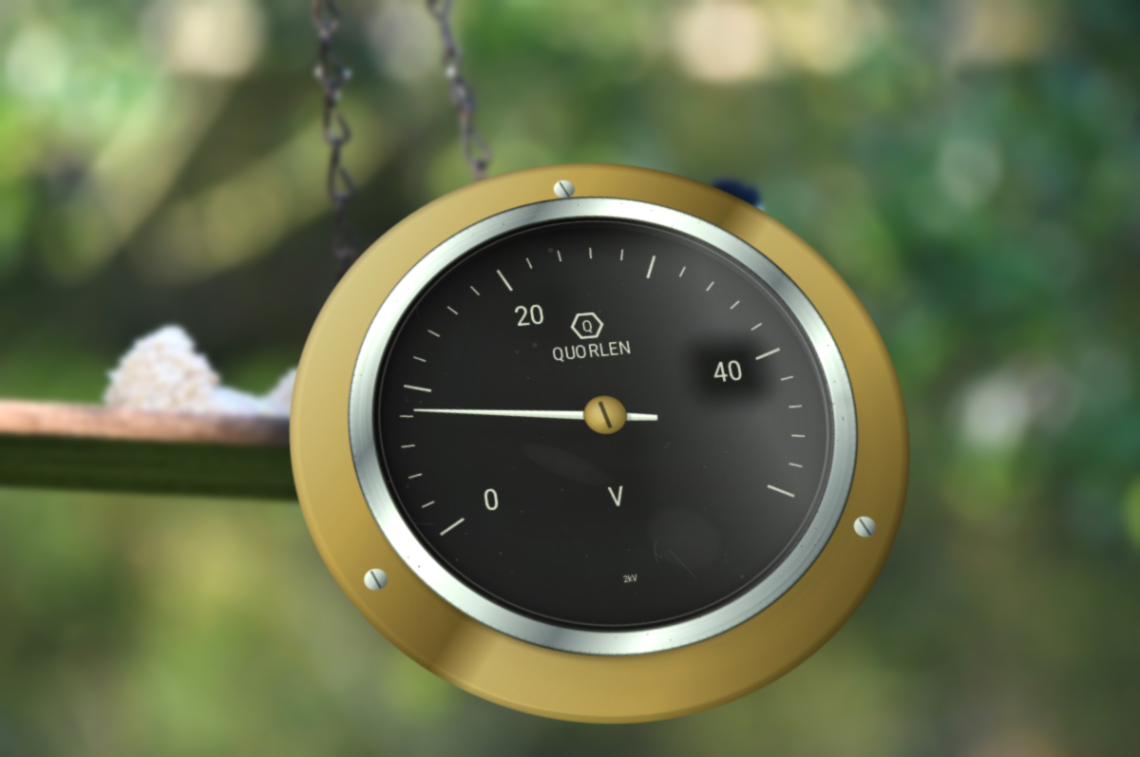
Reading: 8 V
